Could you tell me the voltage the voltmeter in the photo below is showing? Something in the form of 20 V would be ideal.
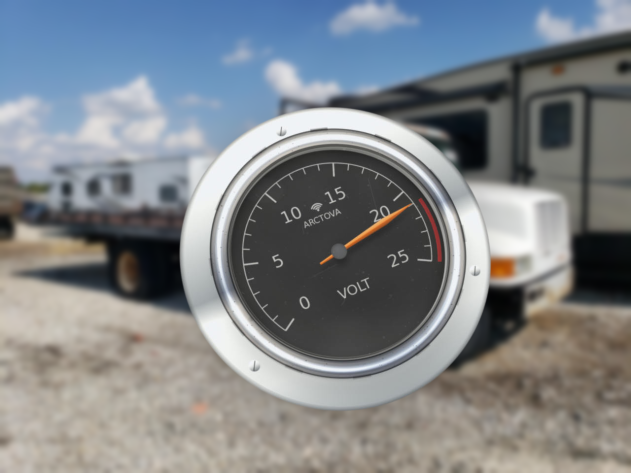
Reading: 21 V
